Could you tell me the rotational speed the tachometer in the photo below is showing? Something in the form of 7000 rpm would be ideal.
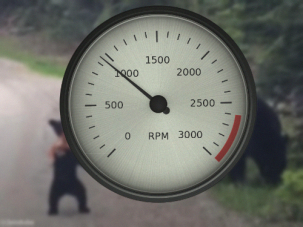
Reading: 950 rpm
